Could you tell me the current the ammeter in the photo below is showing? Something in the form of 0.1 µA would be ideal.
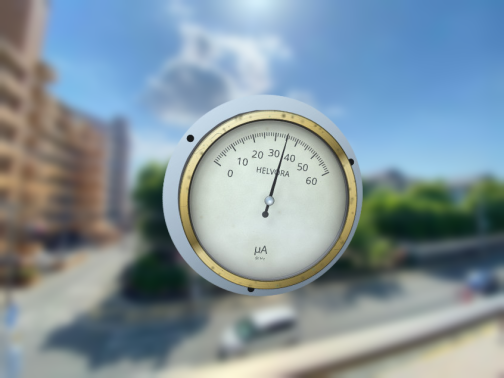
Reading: 35 µA
